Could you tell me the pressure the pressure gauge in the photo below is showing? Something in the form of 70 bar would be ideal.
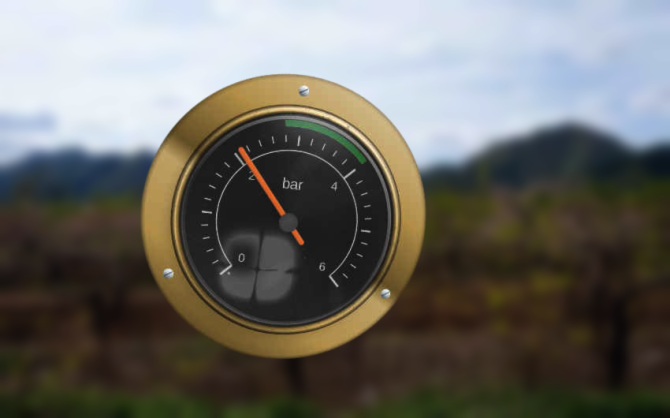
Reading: 2.1 bar
